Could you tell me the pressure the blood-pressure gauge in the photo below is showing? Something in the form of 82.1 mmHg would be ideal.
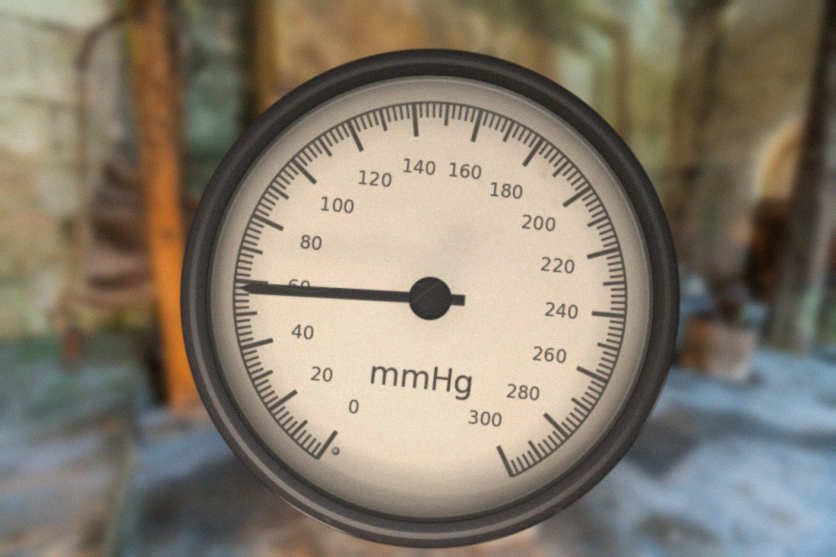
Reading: 58 mmHg
